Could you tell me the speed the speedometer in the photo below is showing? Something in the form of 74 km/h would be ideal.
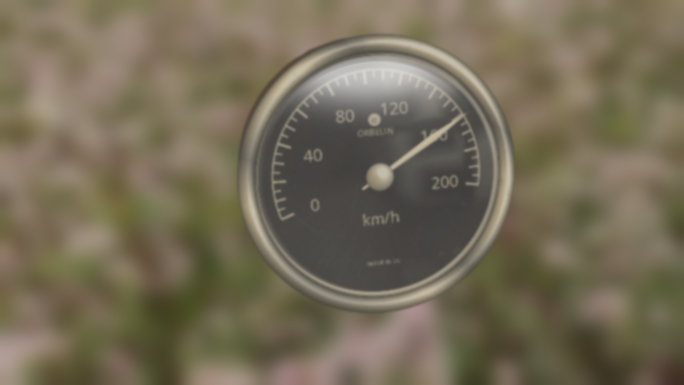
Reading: 160 km/h
